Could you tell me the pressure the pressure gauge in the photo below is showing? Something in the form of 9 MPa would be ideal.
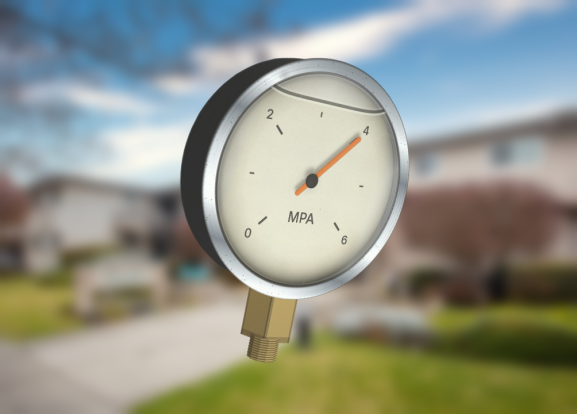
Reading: 4 MPa
